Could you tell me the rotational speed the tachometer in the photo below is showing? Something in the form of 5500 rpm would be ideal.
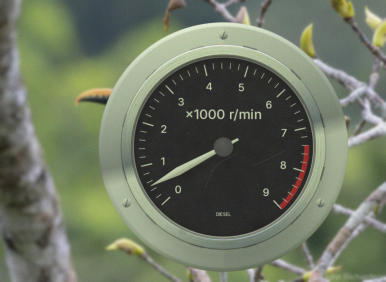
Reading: 500 rpm
